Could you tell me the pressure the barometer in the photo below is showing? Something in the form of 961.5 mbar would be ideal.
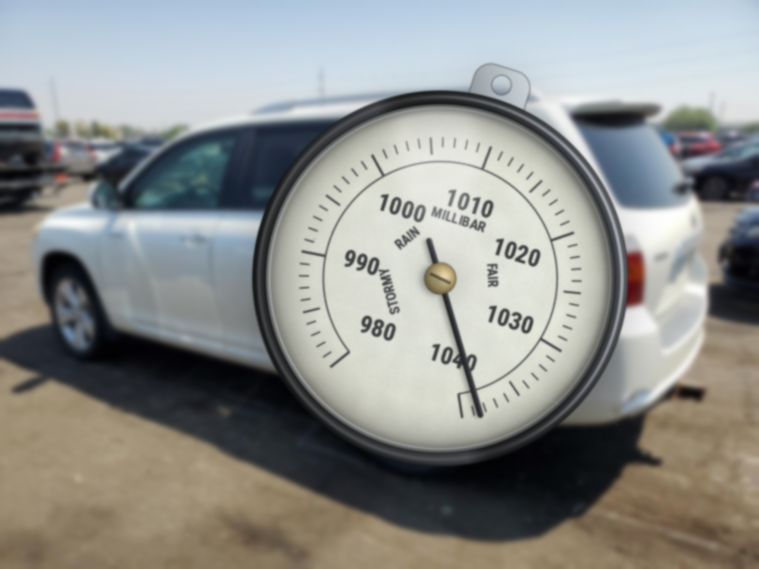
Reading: 1038.5 mbar
